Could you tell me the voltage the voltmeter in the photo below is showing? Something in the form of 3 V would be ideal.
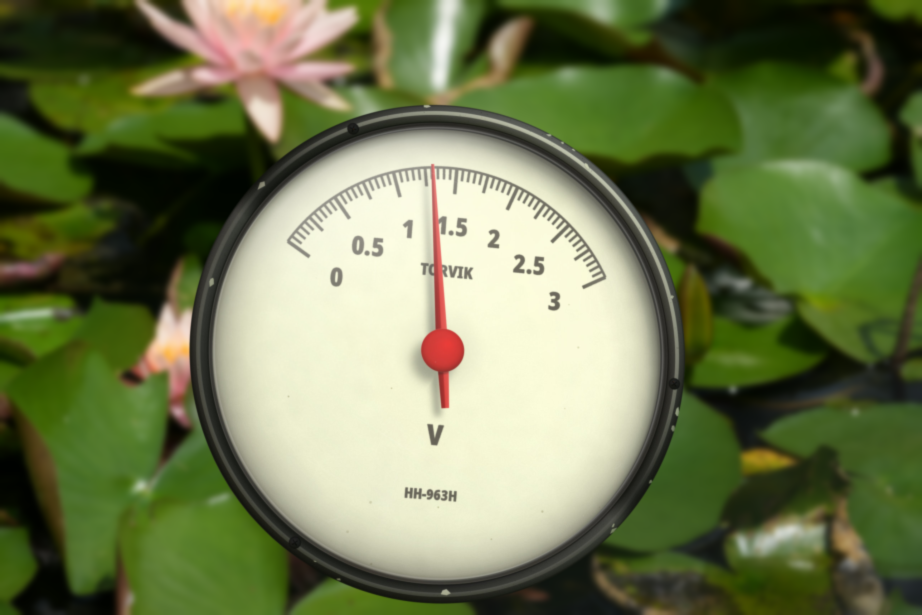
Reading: 1.3 V
